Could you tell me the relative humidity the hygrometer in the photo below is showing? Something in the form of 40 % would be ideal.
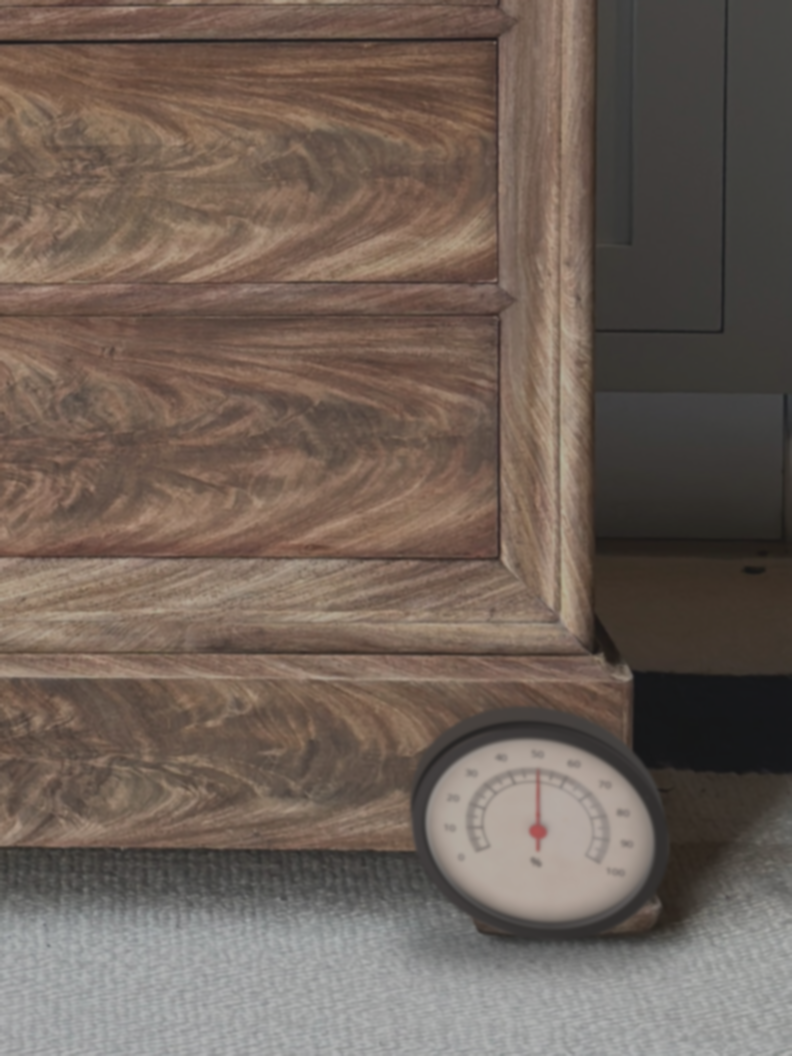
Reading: 50 %
